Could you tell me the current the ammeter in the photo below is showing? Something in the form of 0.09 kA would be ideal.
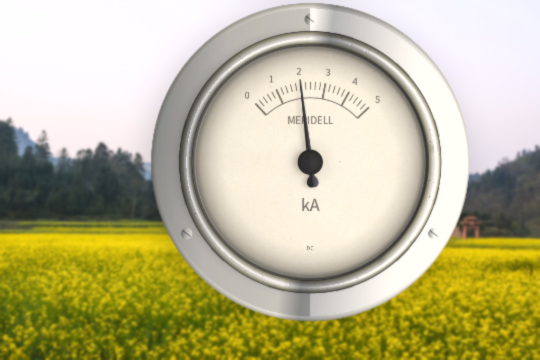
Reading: 2 kA
